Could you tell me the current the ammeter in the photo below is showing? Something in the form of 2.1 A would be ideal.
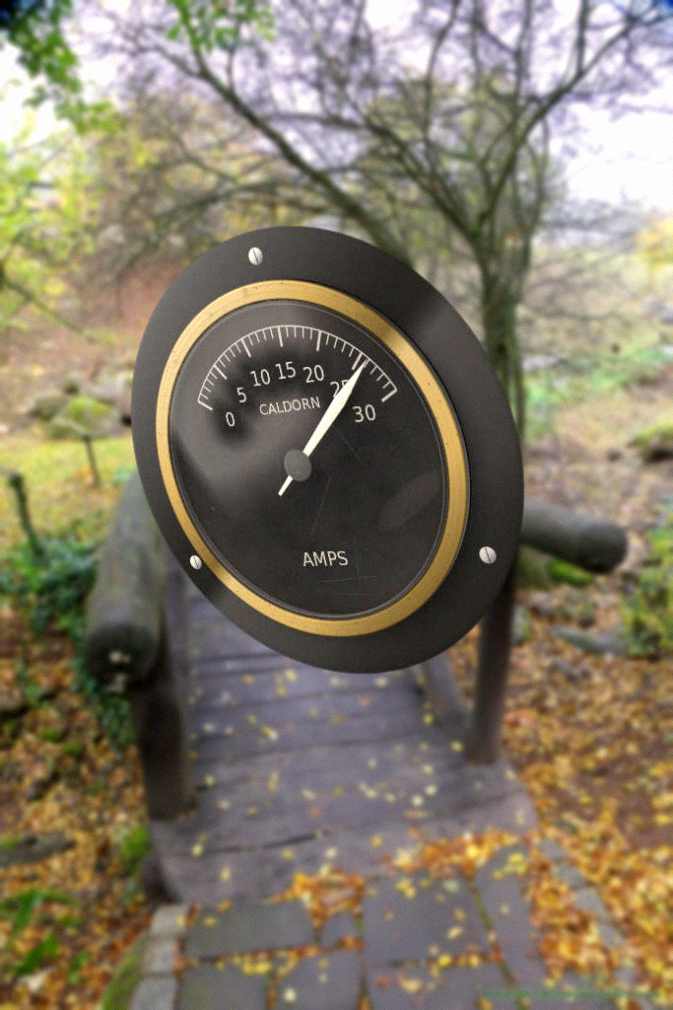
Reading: 26 A
